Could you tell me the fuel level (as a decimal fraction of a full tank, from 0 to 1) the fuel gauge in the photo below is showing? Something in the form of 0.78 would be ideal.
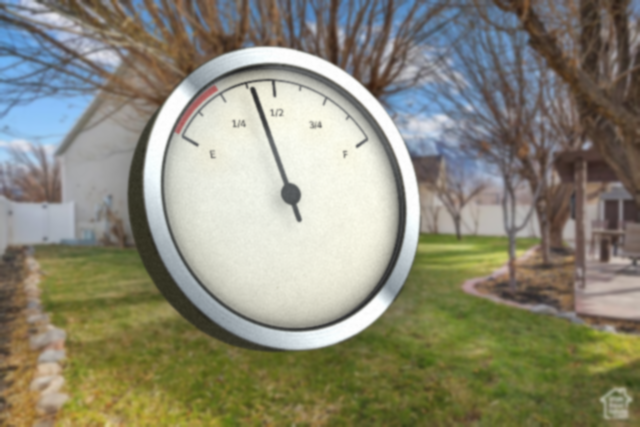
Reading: 0.375
